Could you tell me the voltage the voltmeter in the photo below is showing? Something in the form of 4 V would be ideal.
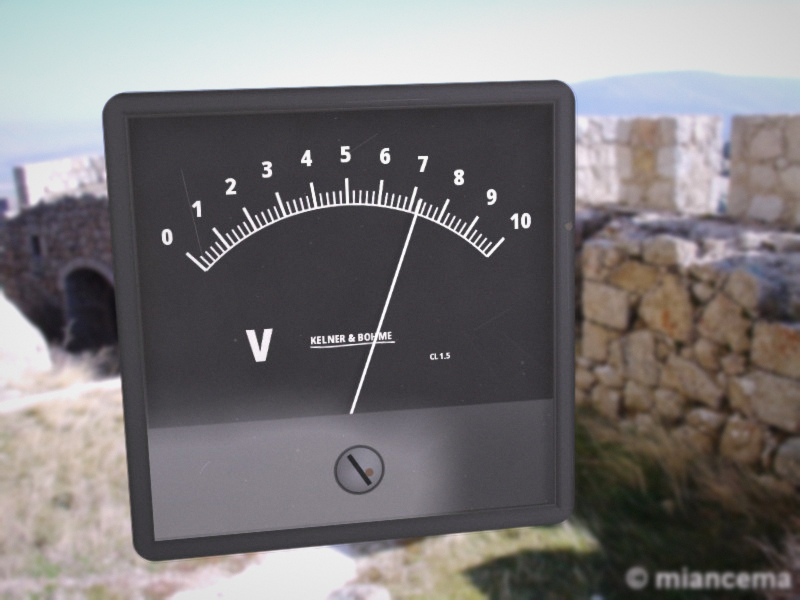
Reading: 7.2 V
